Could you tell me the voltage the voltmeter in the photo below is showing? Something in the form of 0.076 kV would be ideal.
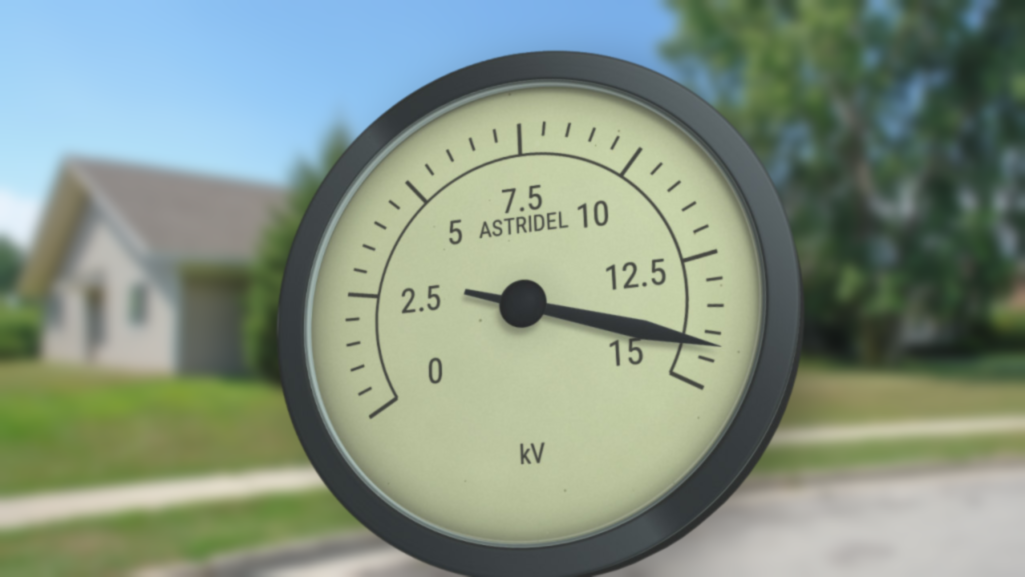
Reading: 14.25 kV
